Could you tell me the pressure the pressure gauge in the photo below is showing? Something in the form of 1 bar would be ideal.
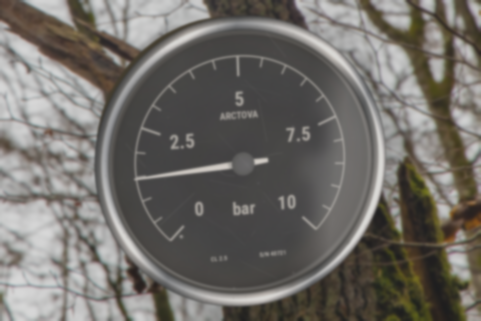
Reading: 1.5 bar
